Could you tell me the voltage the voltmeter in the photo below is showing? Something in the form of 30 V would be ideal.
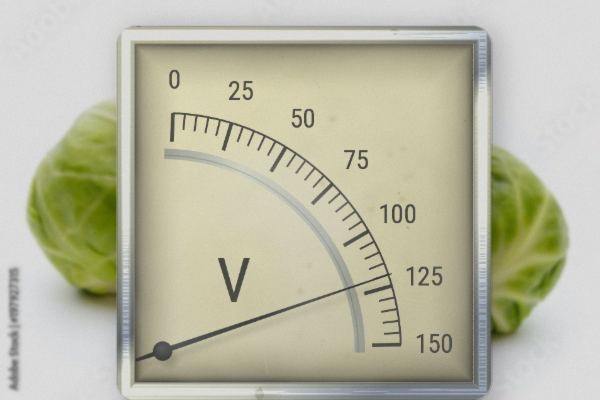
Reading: 120 V
